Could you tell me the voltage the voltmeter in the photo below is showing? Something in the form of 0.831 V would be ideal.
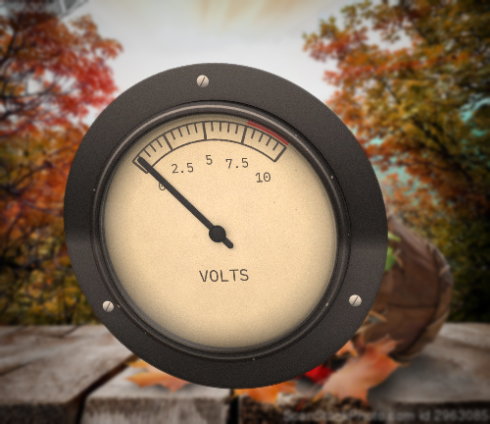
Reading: 0.5 V
